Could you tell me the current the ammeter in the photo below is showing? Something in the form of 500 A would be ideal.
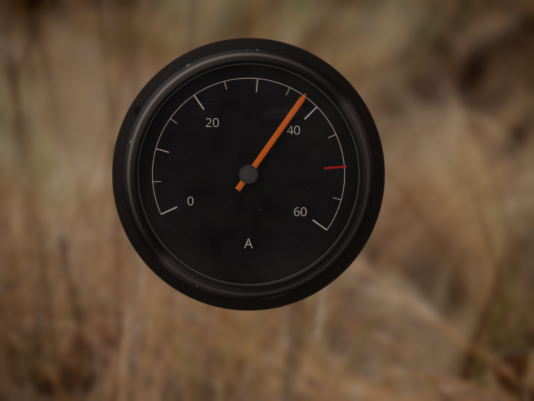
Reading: 37.5 A
